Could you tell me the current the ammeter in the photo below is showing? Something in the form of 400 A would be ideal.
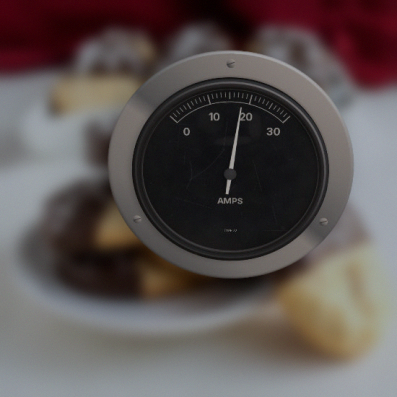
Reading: 18 A
